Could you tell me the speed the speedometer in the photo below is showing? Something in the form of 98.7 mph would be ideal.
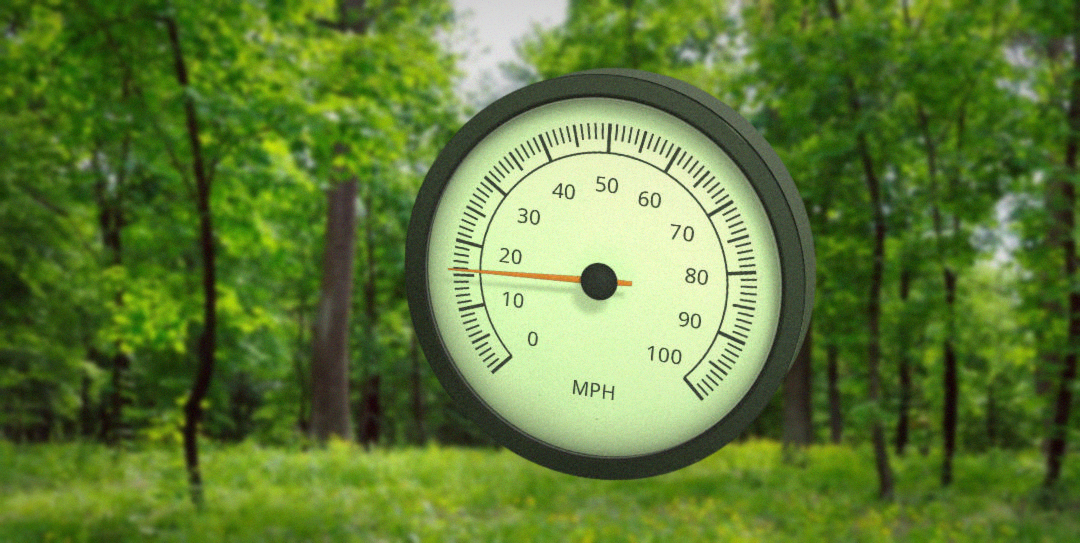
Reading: 16 mph
